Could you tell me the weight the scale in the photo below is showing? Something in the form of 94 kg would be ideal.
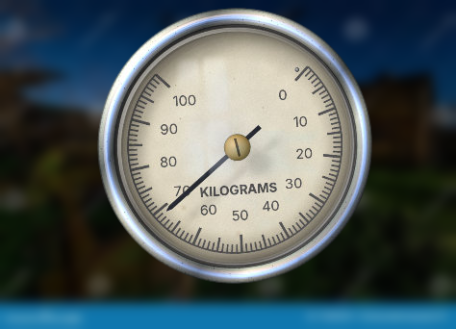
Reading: 69 kg
